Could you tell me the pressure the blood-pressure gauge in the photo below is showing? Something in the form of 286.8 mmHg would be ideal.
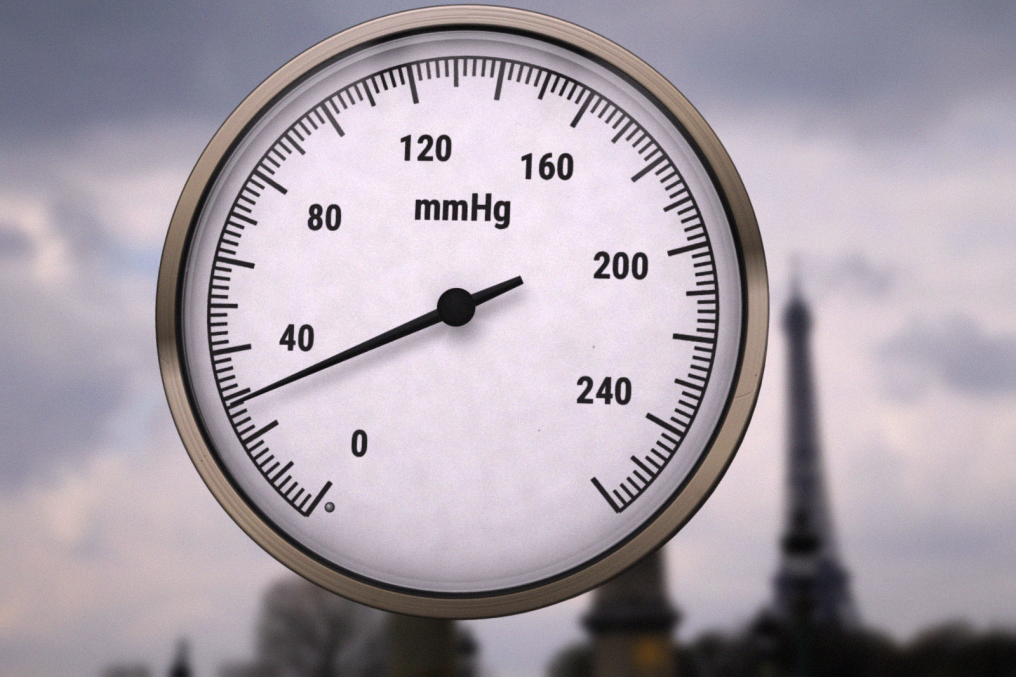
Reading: 28 mmHg
